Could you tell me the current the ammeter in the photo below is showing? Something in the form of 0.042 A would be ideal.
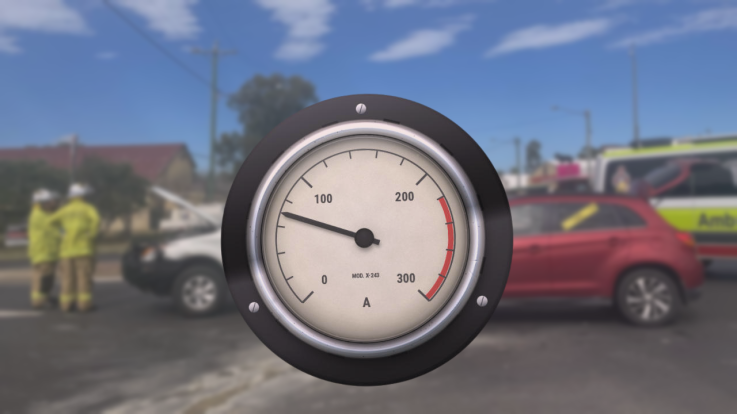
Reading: 70 A
